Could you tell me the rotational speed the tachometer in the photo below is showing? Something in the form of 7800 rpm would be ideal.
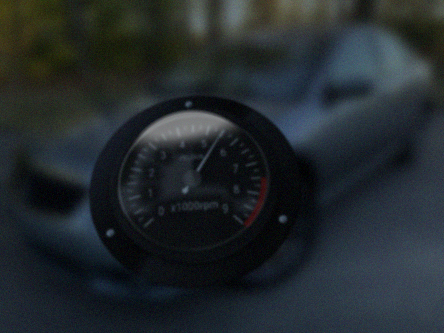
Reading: 5500 rpm
